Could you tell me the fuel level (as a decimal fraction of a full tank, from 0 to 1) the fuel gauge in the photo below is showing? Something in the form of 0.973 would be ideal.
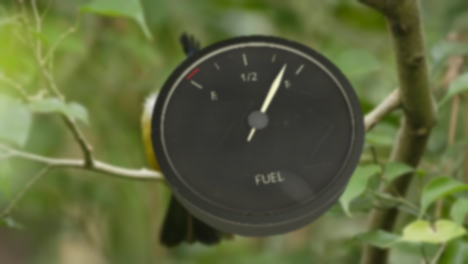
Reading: 0.875
